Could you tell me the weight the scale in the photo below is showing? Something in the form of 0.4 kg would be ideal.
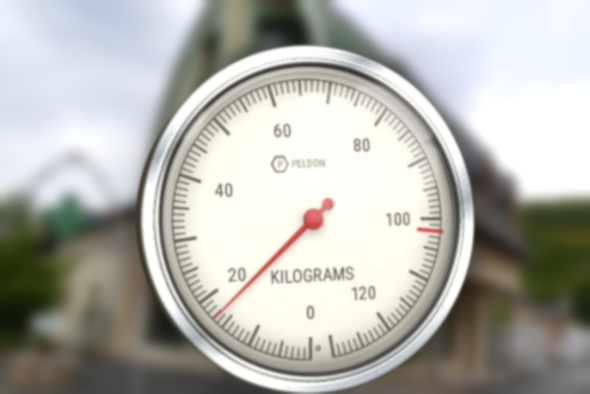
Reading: 17 kg
